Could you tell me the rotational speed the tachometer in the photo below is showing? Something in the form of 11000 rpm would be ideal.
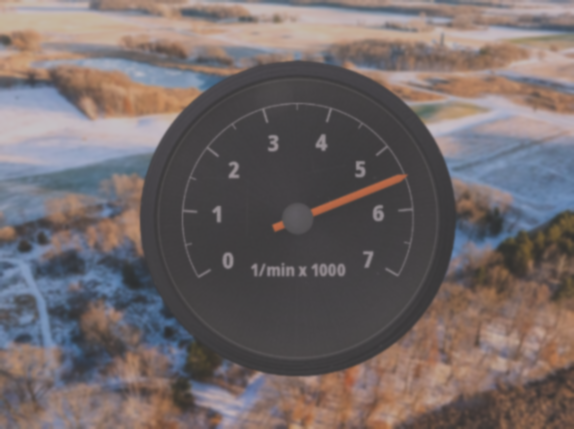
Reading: 5500 rpm
